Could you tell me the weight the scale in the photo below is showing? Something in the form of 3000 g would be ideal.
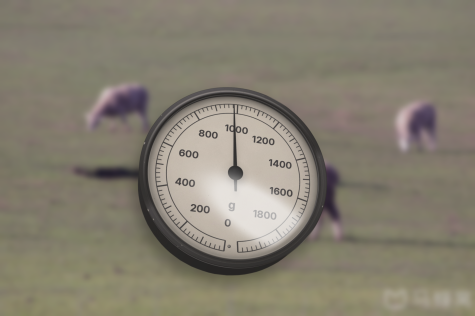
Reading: 980 g
